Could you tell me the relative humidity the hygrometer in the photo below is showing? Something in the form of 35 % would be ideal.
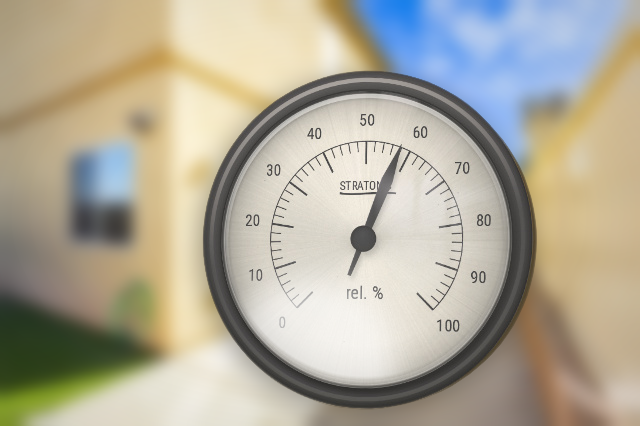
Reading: 58 %
